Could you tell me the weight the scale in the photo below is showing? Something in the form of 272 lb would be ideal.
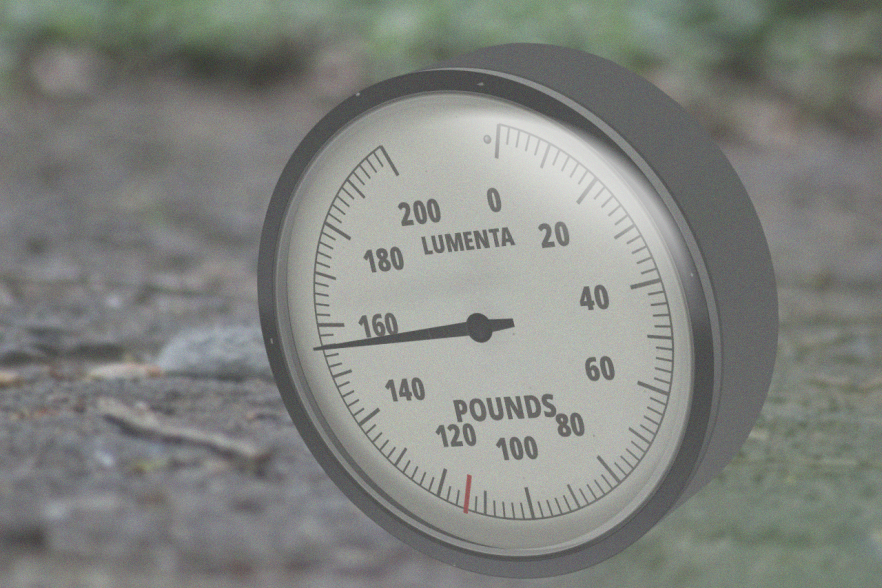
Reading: 156 lb
